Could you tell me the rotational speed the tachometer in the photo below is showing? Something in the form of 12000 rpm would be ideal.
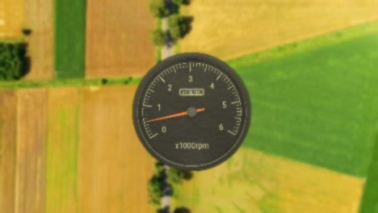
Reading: 500 rpm
